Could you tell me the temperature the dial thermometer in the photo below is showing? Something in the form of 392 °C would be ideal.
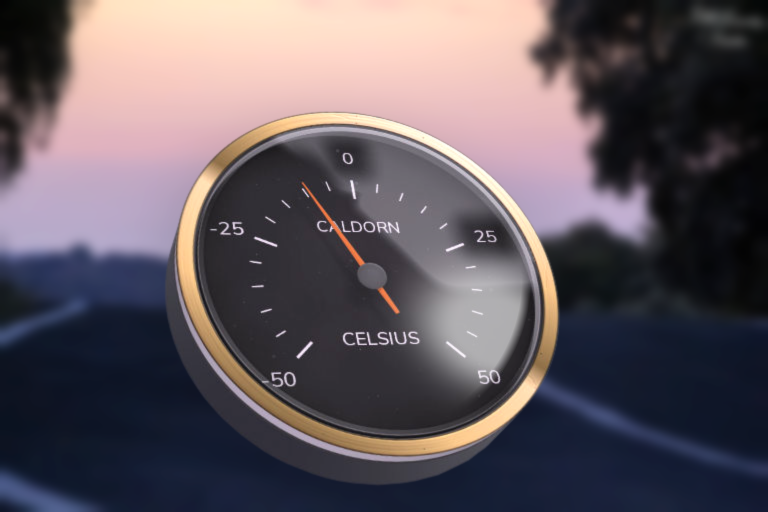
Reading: -10 °C
